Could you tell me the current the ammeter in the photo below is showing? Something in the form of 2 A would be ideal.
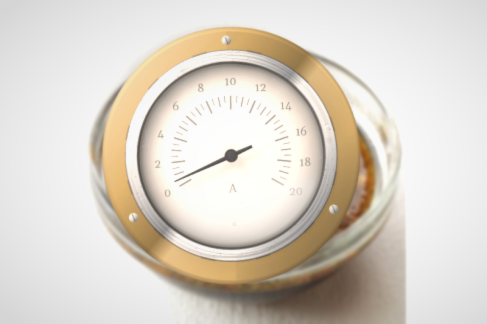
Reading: 0.5 A
